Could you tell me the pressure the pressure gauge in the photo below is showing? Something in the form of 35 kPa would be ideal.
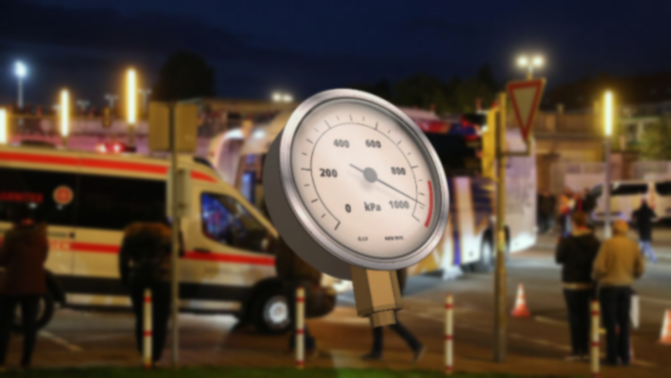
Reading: 950 kPa
